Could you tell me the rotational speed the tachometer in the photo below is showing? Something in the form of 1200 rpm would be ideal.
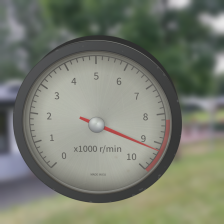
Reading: 9200 rpm
